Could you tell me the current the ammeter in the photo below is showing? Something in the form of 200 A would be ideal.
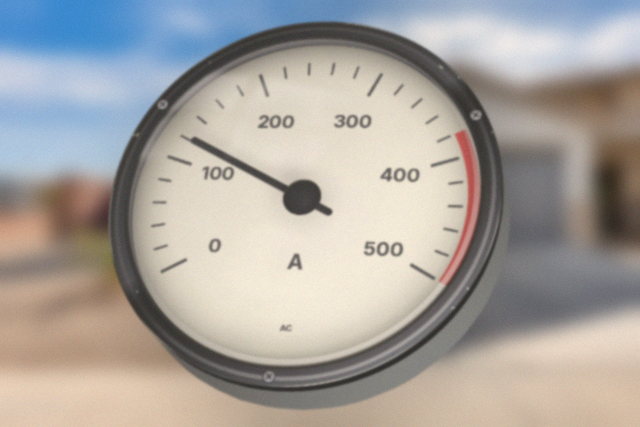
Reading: 120 A
